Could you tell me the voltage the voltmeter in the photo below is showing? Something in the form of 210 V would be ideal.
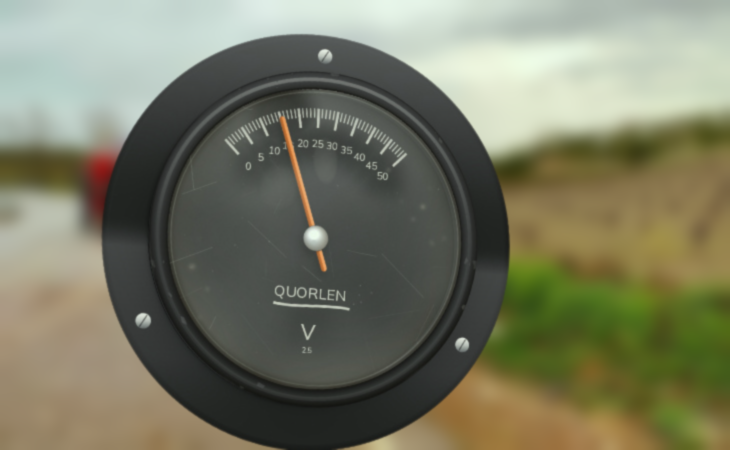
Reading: 15 V
